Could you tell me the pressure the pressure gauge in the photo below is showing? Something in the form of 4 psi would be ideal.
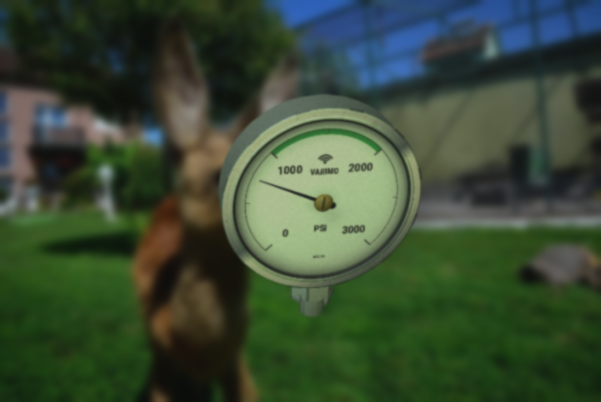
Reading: 750 psi
